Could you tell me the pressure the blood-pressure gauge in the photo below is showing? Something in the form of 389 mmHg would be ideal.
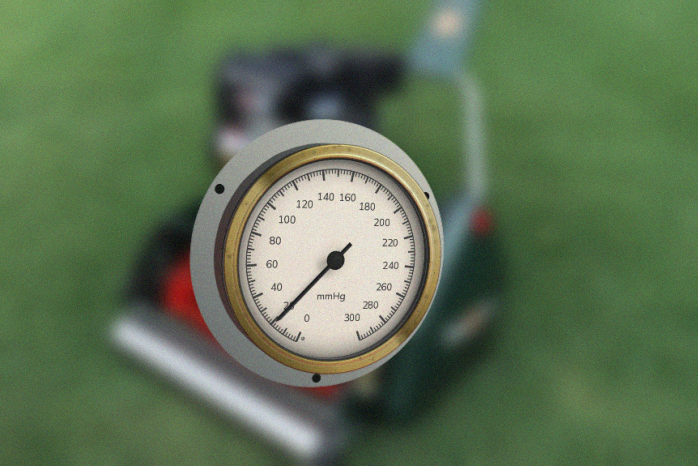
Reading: 20 mmHg
